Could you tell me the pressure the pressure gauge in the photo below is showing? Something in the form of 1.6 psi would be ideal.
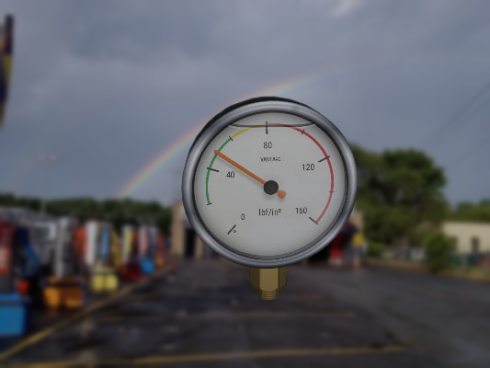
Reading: 50 psi
